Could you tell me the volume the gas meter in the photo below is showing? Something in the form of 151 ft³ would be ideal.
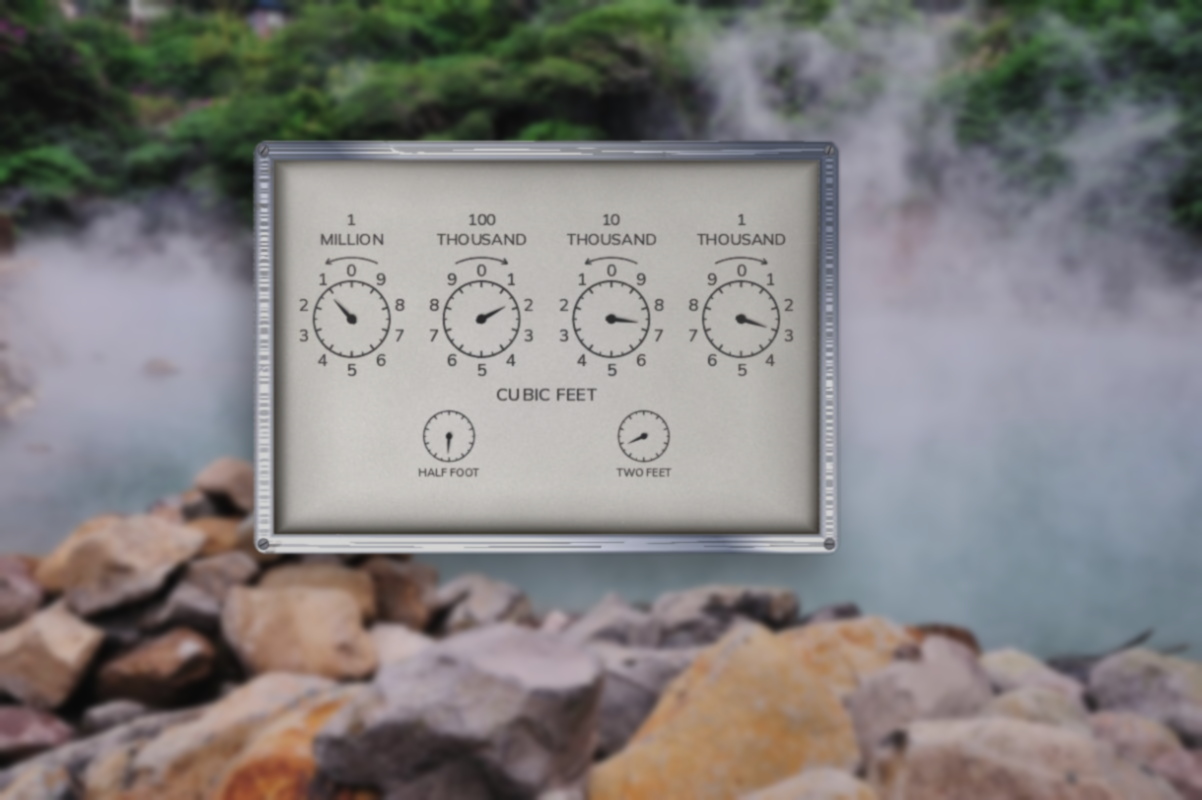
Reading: 117300 ft³
